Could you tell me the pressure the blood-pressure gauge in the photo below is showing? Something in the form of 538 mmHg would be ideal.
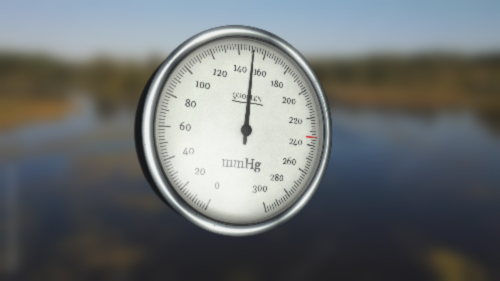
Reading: 150 mmHg
